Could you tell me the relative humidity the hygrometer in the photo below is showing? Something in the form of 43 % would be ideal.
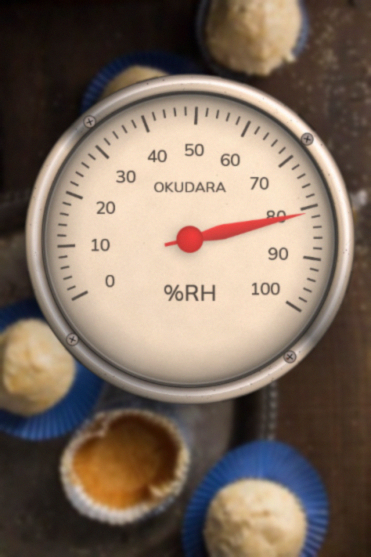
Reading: 81 %
